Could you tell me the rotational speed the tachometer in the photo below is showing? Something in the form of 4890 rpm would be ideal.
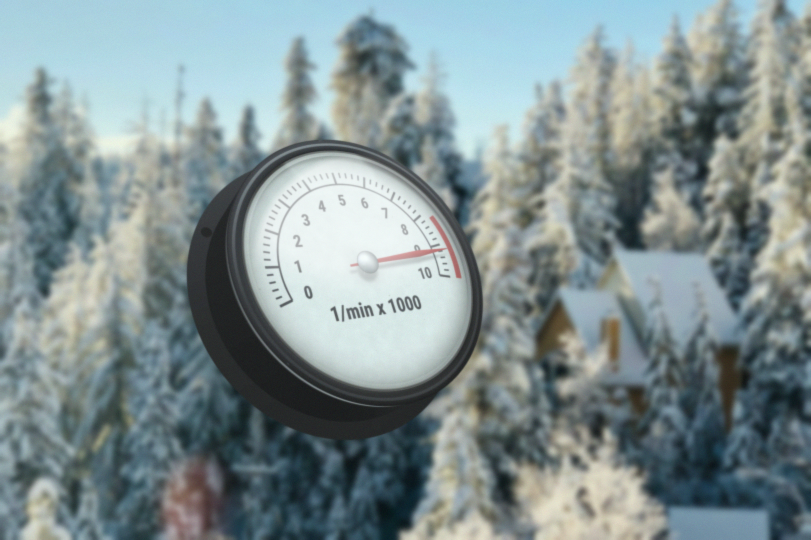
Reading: 9200 rpm
